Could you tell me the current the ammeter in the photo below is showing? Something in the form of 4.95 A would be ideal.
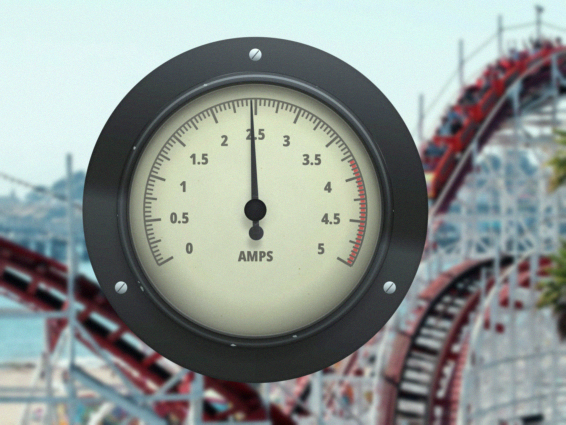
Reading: 2.45 A
